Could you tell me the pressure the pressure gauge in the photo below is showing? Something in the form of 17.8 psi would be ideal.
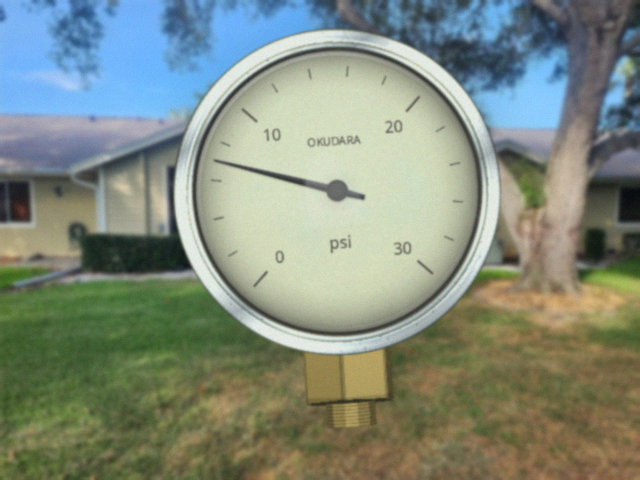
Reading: 7 psi
